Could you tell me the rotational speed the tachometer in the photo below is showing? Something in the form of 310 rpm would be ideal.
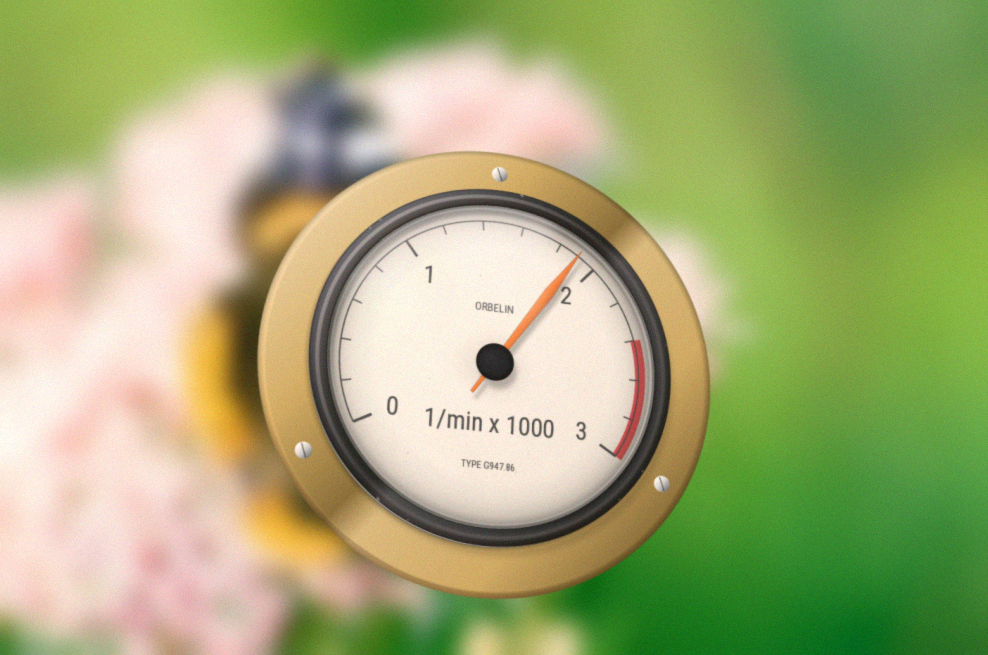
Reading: 1900 rpm
